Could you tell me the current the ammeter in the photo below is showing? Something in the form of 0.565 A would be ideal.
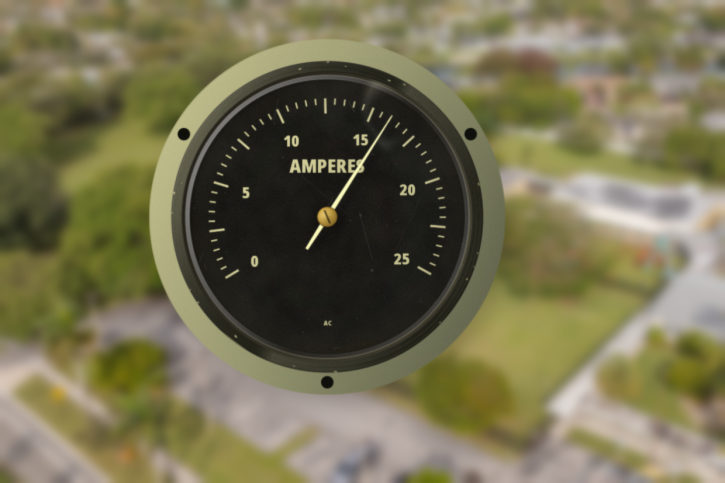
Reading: 16 A
